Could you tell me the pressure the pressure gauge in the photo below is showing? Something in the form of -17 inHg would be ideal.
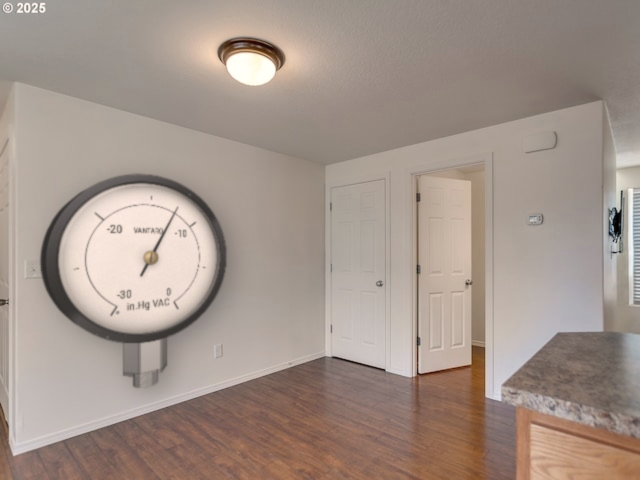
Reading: -12.5 inHg
